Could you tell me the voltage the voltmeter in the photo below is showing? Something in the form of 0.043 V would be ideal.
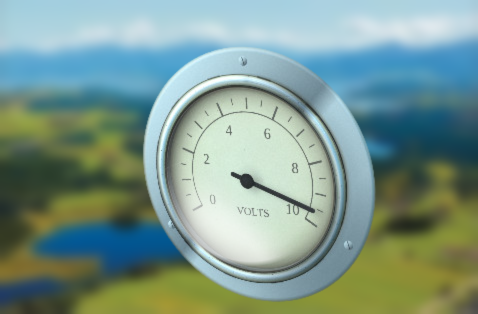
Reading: 9.5 V
